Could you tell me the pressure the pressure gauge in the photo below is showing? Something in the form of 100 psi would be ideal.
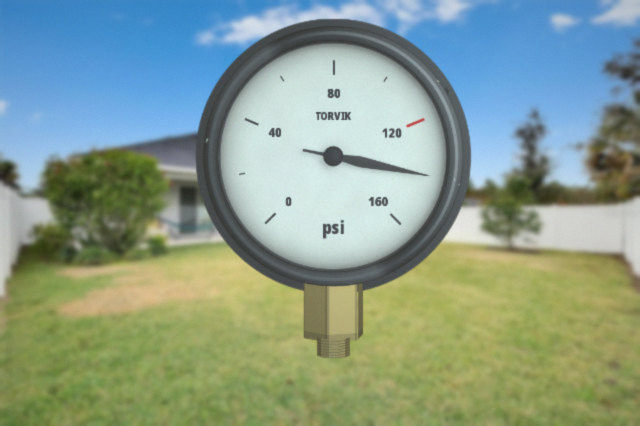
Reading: 140 psi
